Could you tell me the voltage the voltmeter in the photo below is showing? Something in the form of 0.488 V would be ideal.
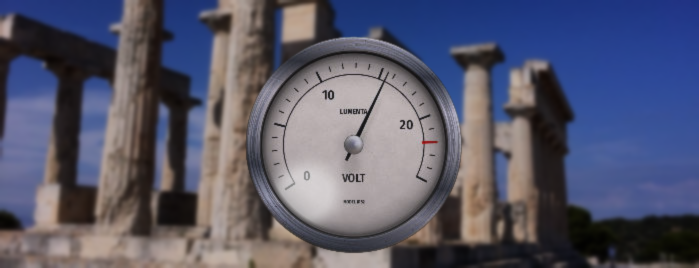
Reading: 15.5 V
